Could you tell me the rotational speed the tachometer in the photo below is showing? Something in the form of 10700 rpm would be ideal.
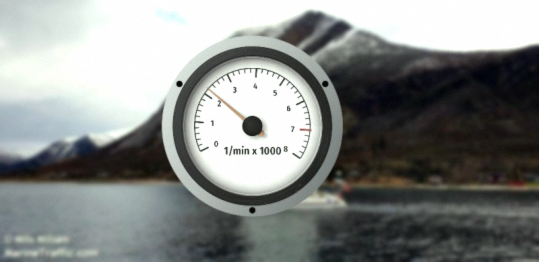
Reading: 2200 rpm
